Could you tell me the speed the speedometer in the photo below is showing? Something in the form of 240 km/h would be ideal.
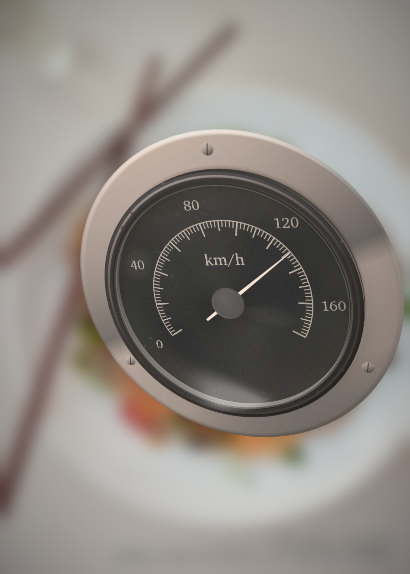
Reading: 130 km/h
